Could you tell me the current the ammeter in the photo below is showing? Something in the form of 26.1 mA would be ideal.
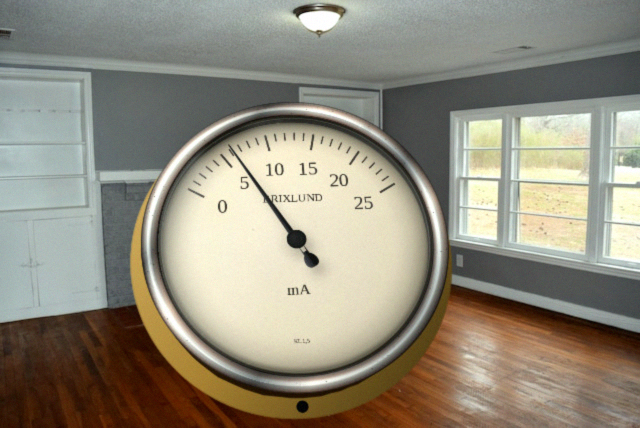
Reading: 6 mA
